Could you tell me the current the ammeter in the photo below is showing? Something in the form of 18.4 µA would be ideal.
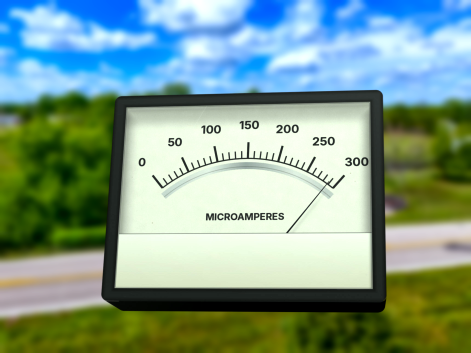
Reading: 290 µA
